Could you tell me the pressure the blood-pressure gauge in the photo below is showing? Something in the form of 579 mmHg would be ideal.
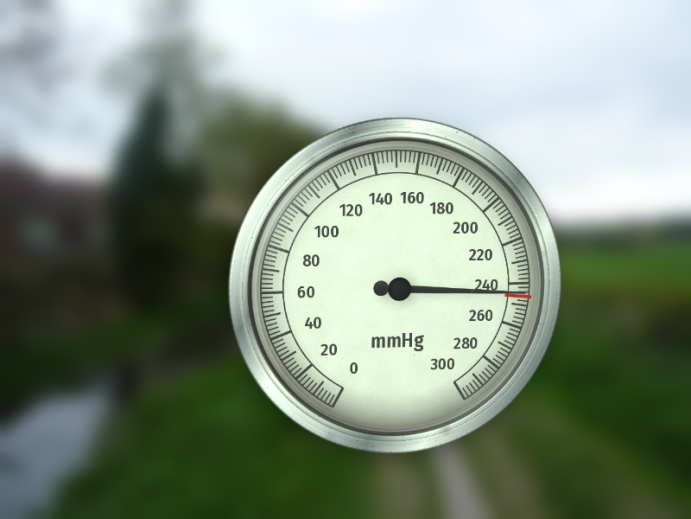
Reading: 244 mmHg
